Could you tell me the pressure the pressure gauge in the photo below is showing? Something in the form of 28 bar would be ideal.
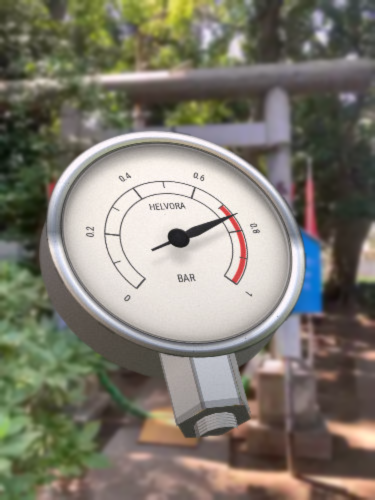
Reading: 0.75 bar
